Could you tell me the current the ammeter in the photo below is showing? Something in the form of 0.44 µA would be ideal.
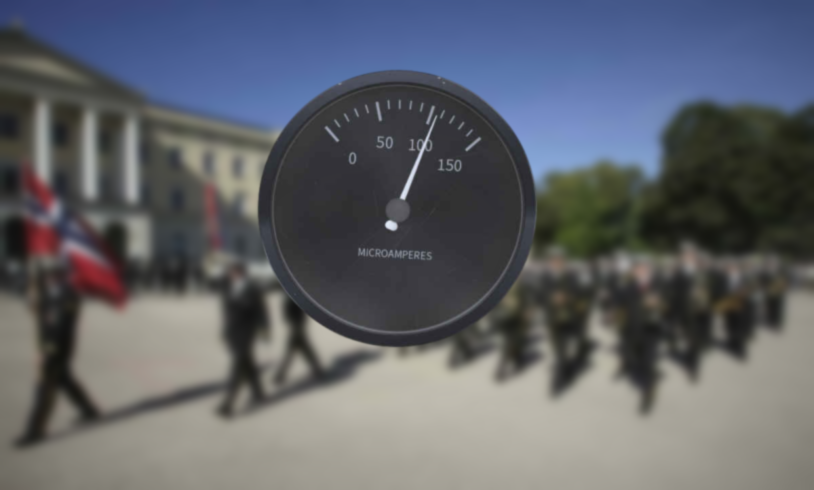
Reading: 105 µA
